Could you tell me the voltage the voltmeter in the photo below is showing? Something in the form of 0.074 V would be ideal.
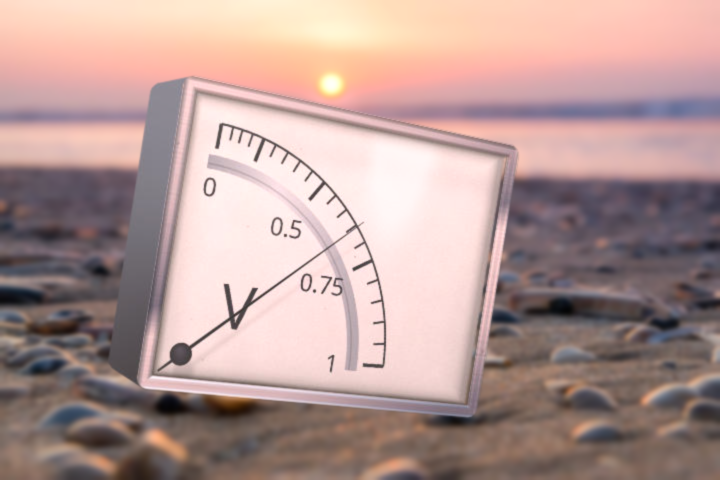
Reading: 0.65 V
